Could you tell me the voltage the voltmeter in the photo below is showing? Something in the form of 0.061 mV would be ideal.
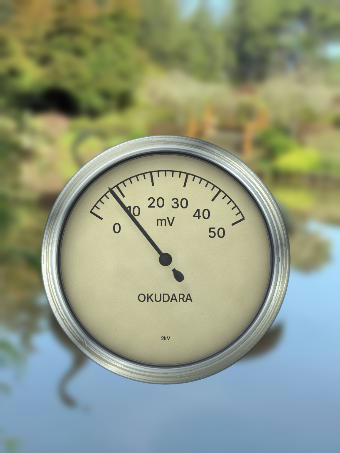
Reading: 8 mV
